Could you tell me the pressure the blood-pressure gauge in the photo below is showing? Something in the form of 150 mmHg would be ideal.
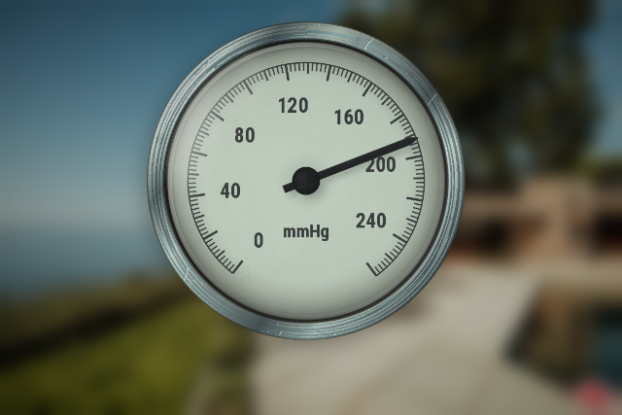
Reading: 192 mmHg
